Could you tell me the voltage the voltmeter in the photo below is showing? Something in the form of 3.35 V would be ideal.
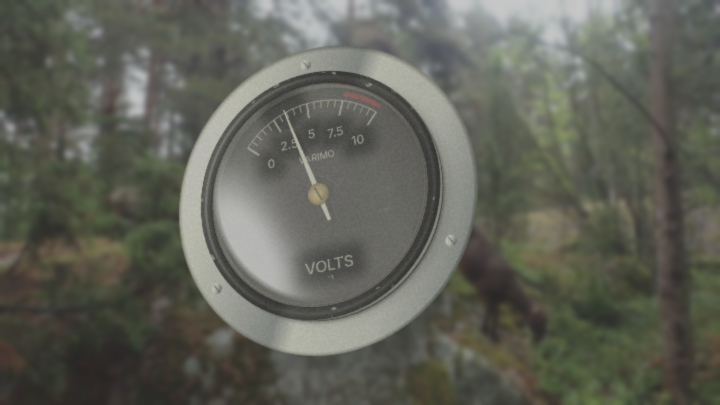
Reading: 3.5 V
